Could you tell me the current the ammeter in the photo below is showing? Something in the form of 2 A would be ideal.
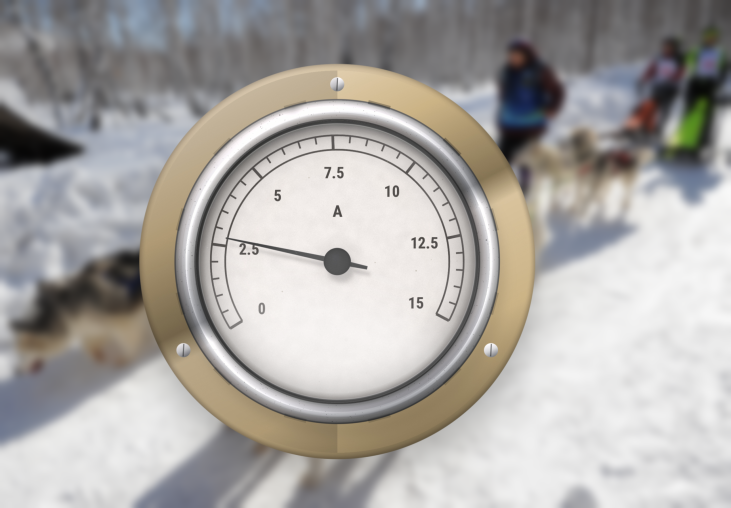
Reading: 2.75 A
